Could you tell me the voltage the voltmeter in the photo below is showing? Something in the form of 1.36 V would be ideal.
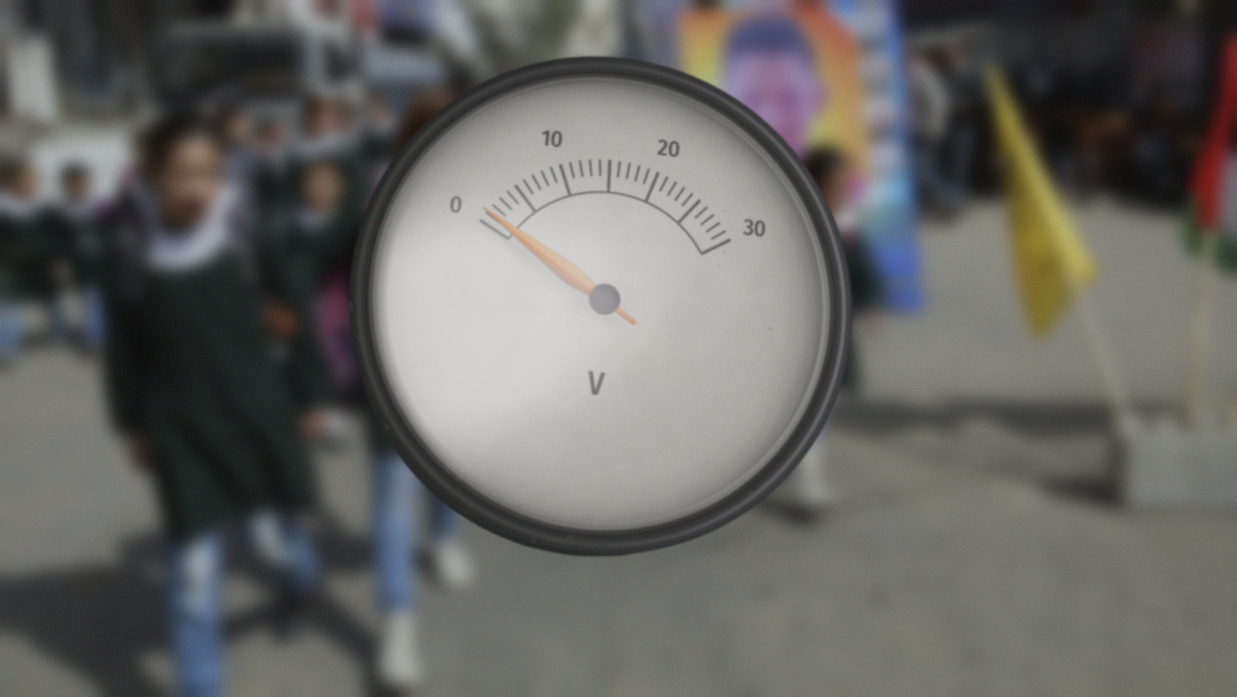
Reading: 1 V
